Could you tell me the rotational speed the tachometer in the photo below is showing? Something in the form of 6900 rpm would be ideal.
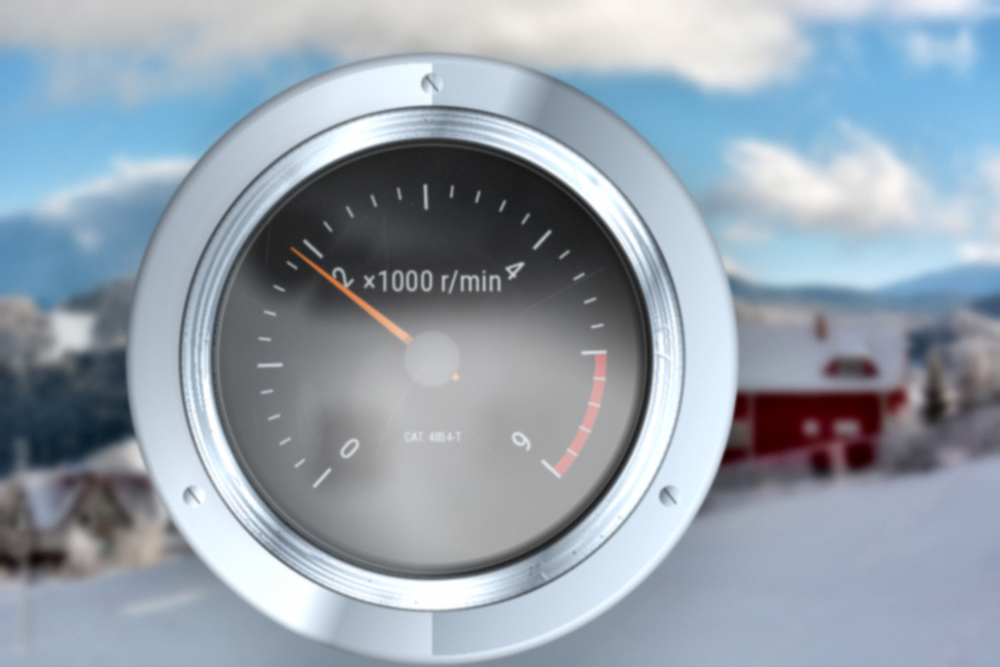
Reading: 1900 rpm
